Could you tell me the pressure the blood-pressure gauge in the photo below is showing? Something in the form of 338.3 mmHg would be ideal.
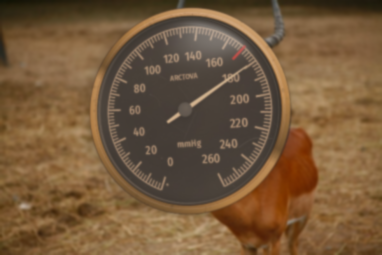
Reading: 180 mmHg
